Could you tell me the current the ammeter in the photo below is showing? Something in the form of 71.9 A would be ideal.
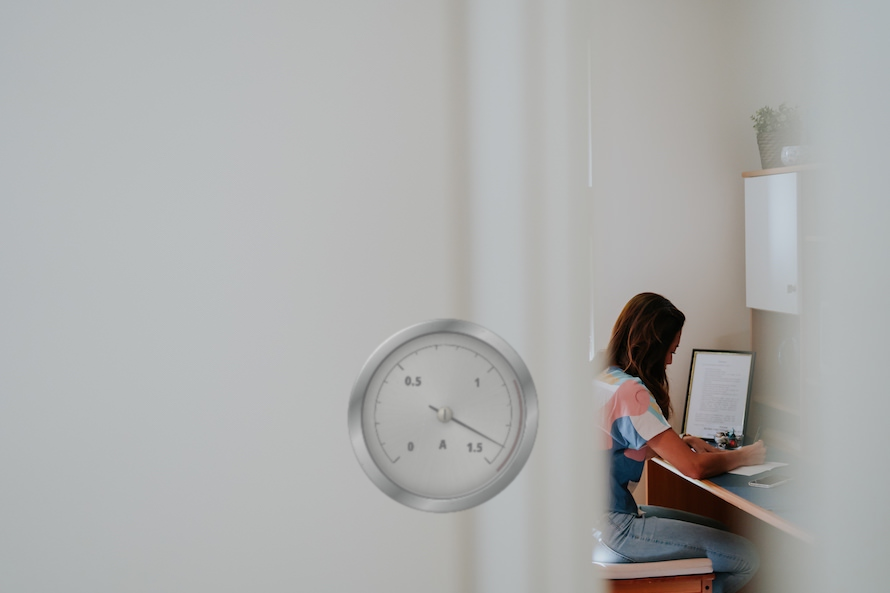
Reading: 1.4 A
